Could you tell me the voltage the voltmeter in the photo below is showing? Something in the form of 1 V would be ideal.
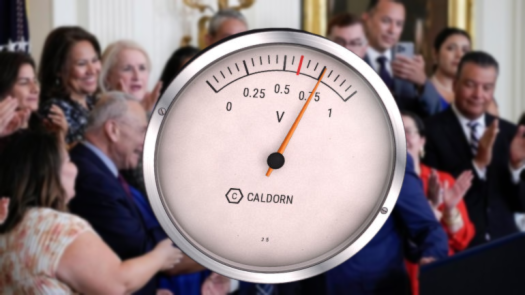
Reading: 0.75 V
